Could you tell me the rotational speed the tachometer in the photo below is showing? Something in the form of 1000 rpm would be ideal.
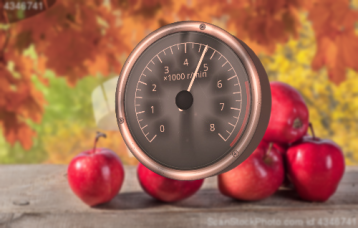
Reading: 4750 rpm
